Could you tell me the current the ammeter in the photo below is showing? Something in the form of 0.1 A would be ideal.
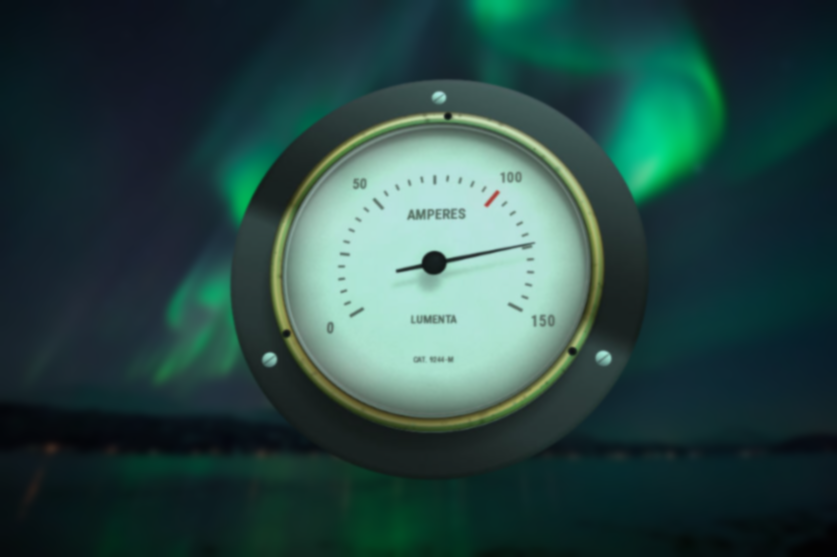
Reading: 125 A
